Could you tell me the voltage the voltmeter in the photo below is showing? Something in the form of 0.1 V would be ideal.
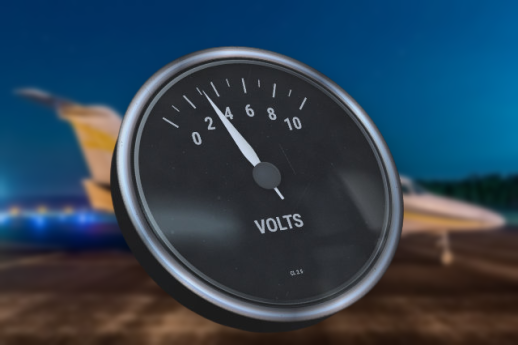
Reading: 3 V
